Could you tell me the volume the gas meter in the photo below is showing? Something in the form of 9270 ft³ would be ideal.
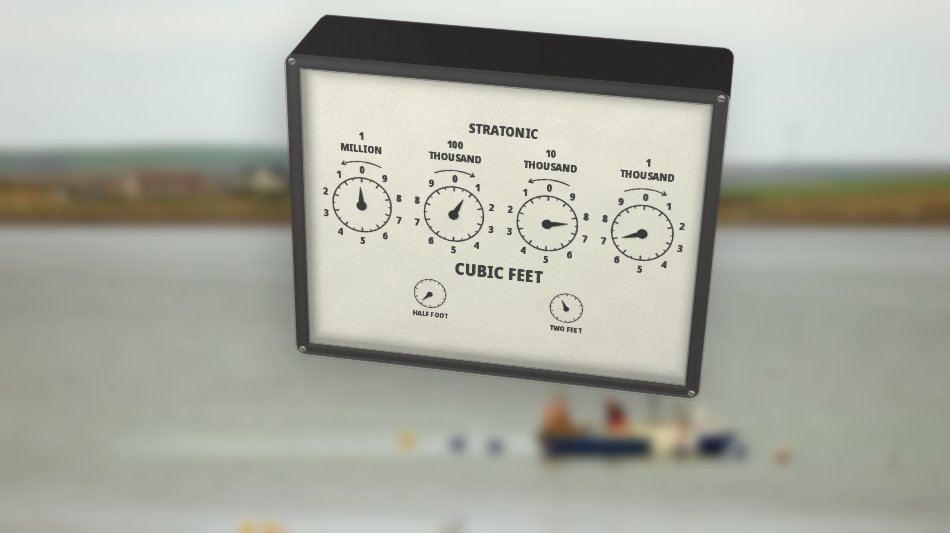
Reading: 7700 ft³
